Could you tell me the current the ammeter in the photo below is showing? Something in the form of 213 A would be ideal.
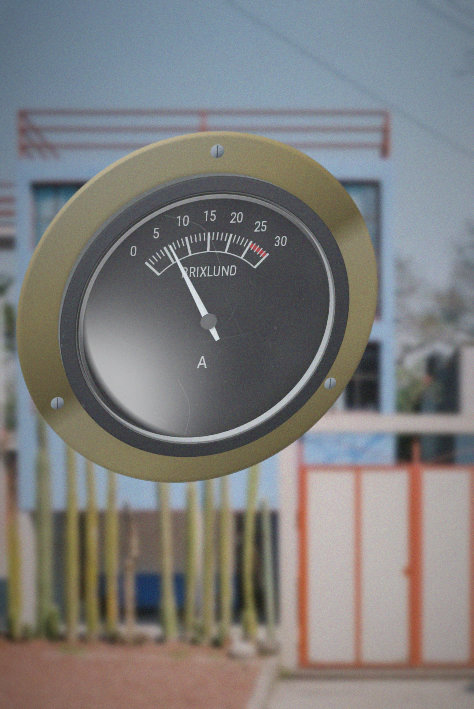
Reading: 6 A
